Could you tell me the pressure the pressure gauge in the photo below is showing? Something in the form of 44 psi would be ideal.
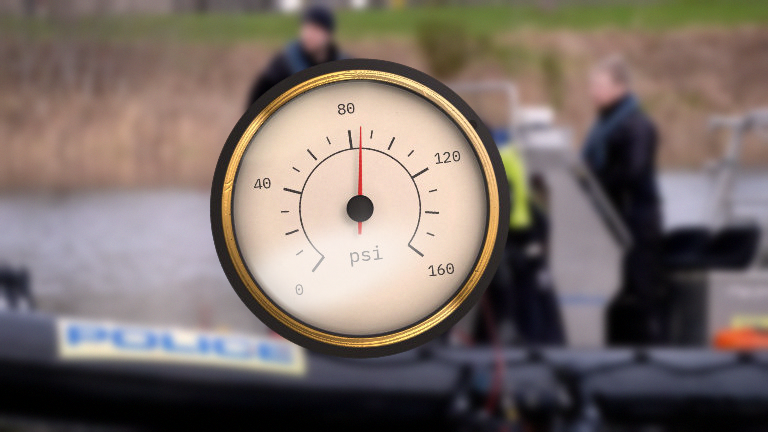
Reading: 85 psi
